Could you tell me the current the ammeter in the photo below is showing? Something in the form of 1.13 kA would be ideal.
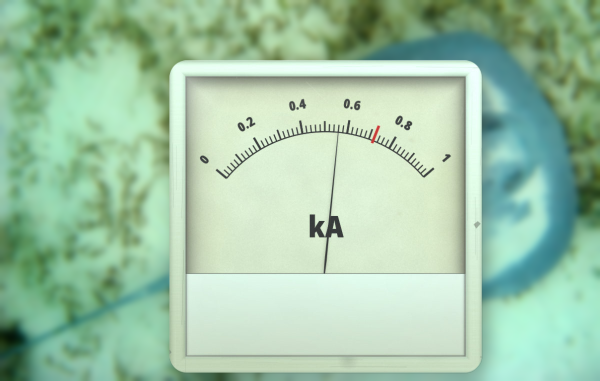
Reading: 0.56 kA
